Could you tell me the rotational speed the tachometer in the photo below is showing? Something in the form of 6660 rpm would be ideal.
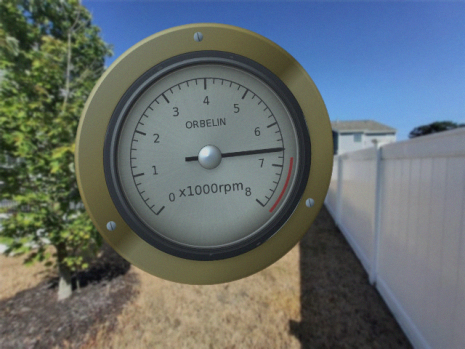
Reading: 6600 rpm
